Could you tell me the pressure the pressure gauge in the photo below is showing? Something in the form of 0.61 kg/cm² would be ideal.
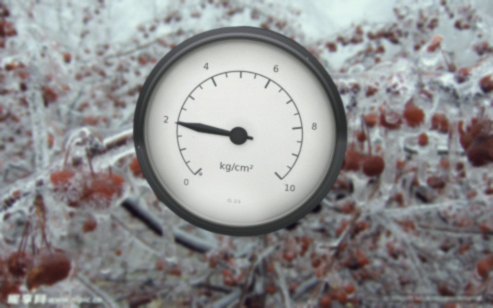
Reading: 2 kg/cm²
